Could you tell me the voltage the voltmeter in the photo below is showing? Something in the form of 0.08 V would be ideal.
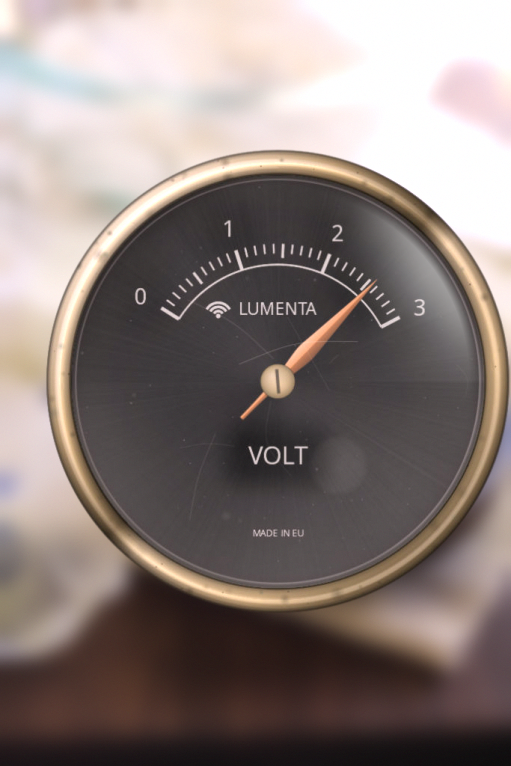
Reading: 2.55 V
